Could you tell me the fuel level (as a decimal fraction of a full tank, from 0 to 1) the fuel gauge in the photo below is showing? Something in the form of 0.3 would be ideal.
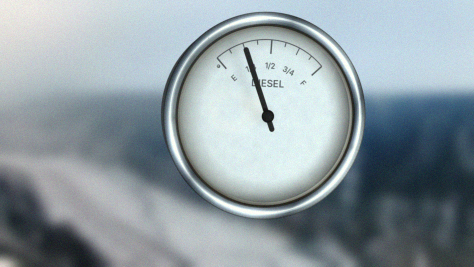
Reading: 0.25
